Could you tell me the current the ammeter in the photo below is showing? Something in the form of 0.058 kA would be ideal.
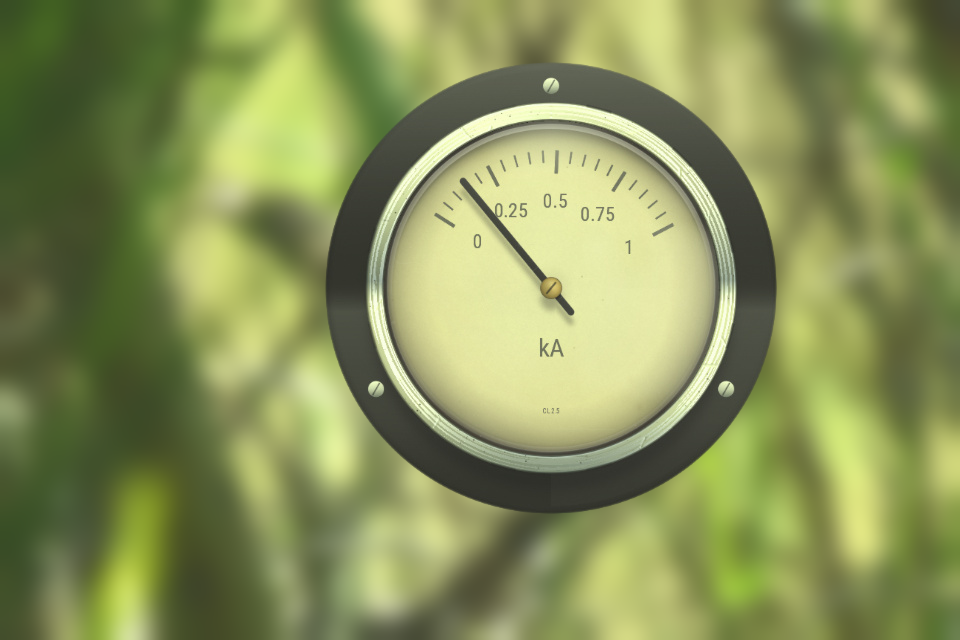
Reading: 0.15 kA
